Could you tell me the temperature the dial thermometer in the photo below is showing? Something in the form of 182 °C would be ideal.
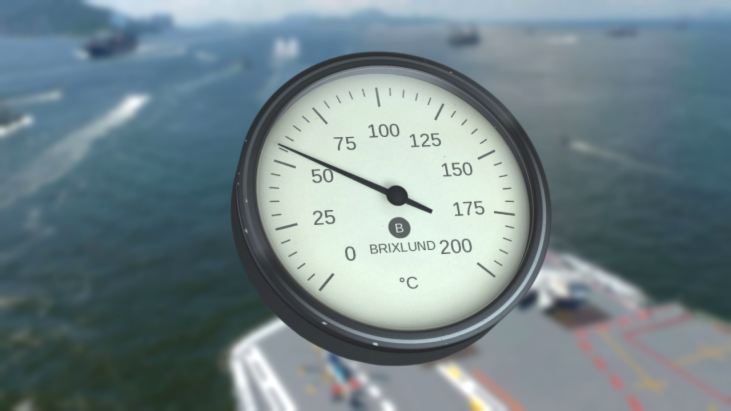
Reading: 55 °C
